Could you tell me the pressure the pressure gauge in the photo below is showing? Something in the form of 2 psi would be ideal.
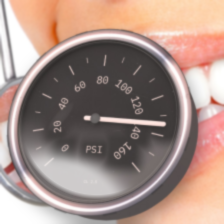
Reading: 135 psi
